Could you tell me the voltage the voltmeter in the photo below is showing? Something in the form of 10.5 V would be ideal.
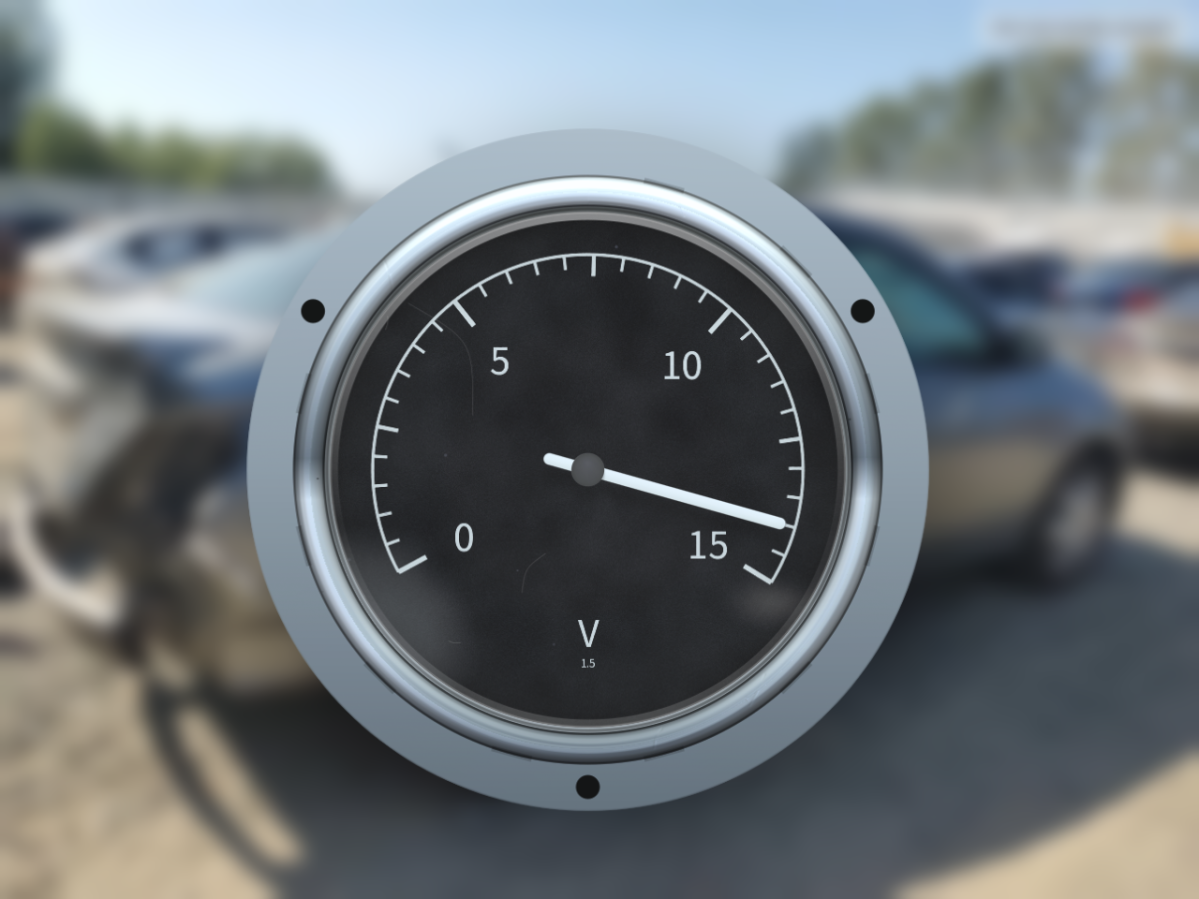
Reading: 14 V
